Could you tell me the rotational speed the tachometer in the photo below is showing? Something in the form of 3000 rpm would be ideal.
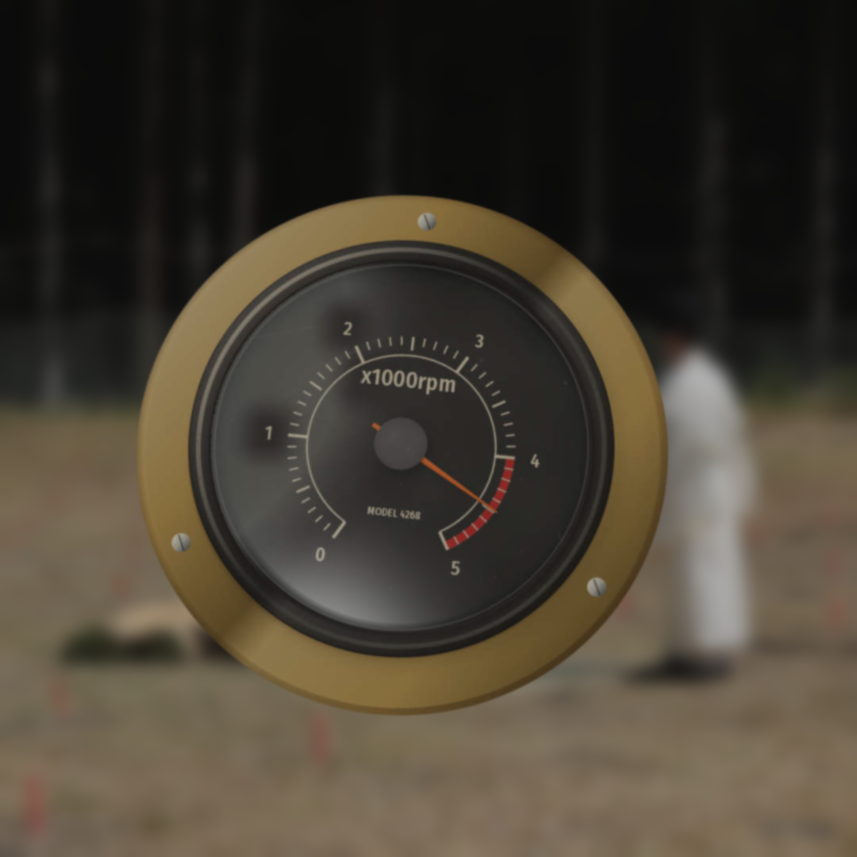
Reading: 4500 rpm
